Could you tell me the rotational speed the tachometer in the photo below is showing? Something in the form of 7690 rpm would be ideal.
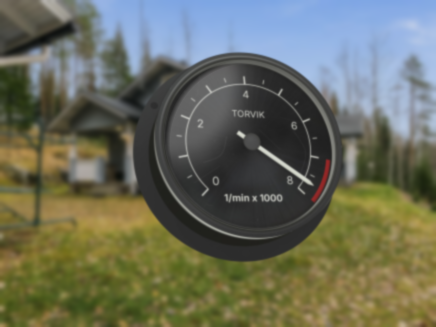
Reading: 7750 rpm
